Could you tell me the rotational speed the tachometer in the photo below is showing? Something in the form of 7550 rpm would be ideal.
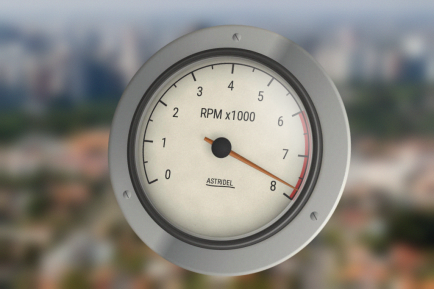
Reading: 7750 rpm
